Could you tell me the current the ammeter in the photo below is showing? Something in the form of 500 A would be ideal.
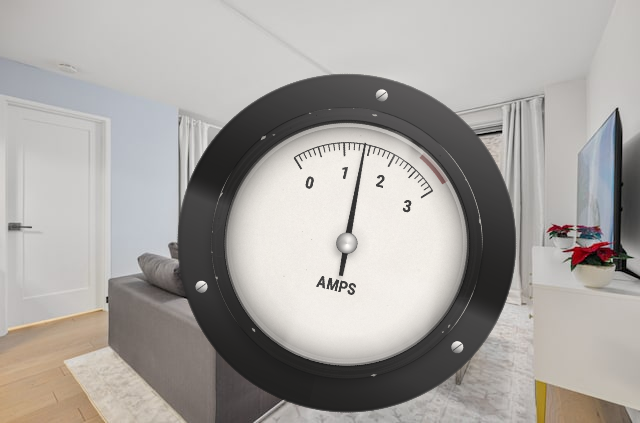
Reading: 1.4 A
